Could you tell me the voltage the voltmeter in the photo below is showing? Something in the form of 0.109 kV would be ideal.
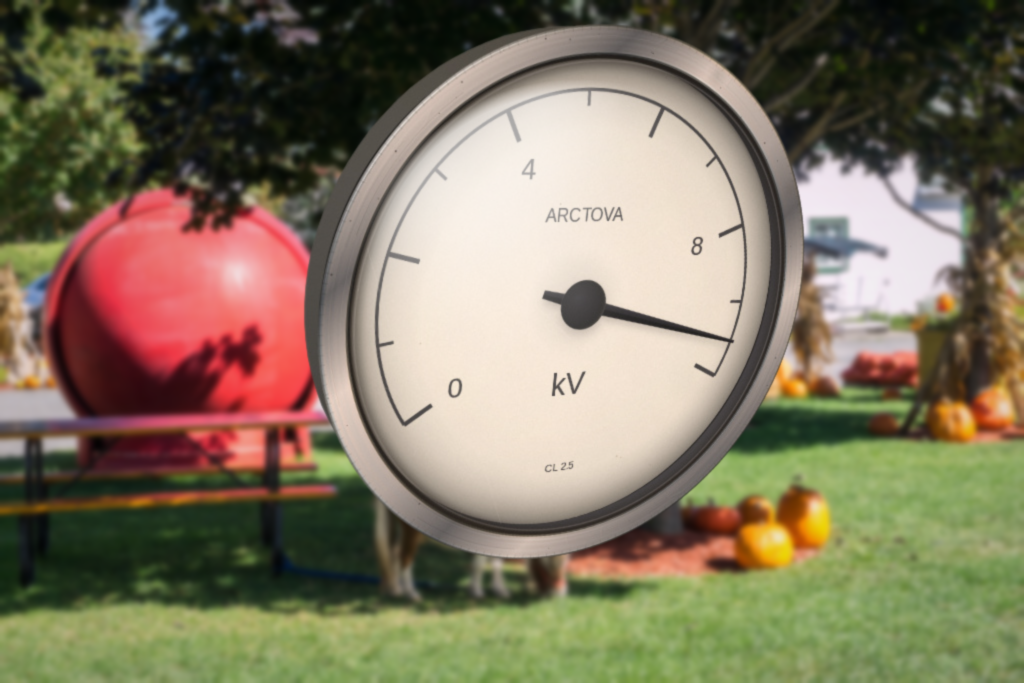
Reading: 9.5 kV
